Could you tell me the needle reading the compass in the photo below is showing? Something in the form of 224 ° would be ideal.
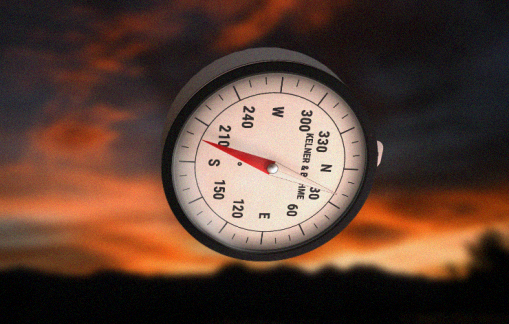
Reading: 200 °
